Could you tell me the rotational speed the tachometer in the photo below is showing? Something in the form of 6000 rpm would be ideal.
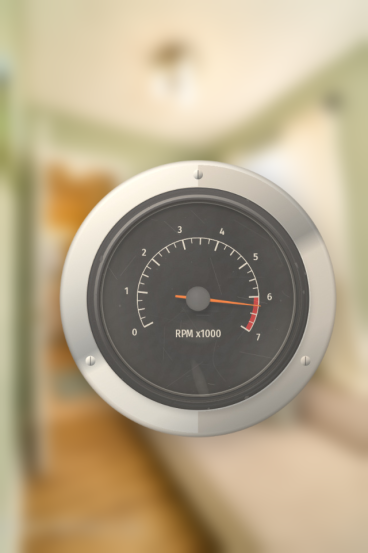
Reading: 6250 rpm
